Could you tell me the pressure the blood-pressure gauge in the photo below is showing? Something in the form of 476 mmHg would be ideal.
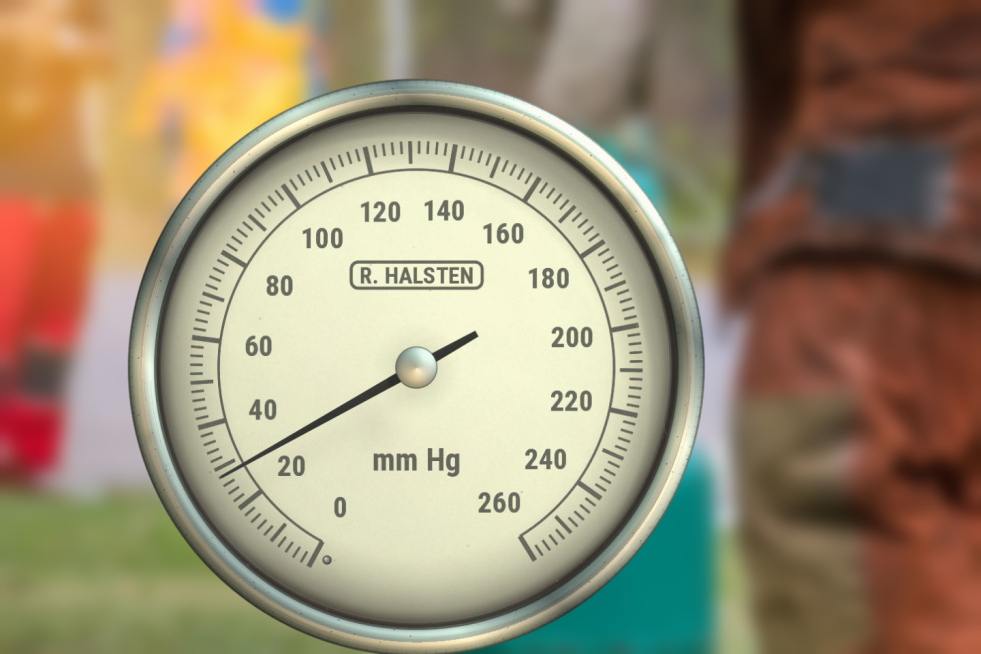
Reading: 28 mmHg
